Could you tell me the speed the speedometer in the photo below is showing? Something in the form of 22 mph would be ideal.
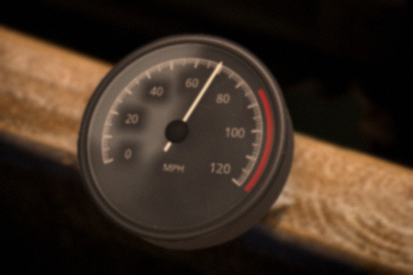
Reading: 70 mph
